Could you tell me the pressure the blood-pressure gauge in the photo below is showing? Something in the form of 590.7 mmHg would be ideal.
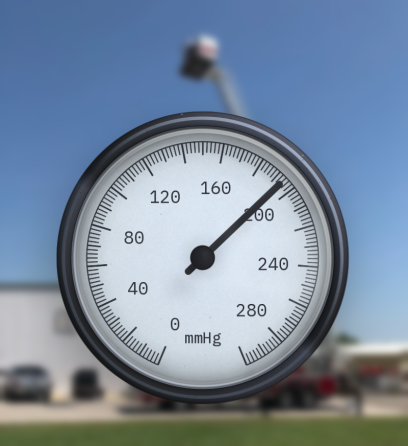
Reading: 194 mmHg
